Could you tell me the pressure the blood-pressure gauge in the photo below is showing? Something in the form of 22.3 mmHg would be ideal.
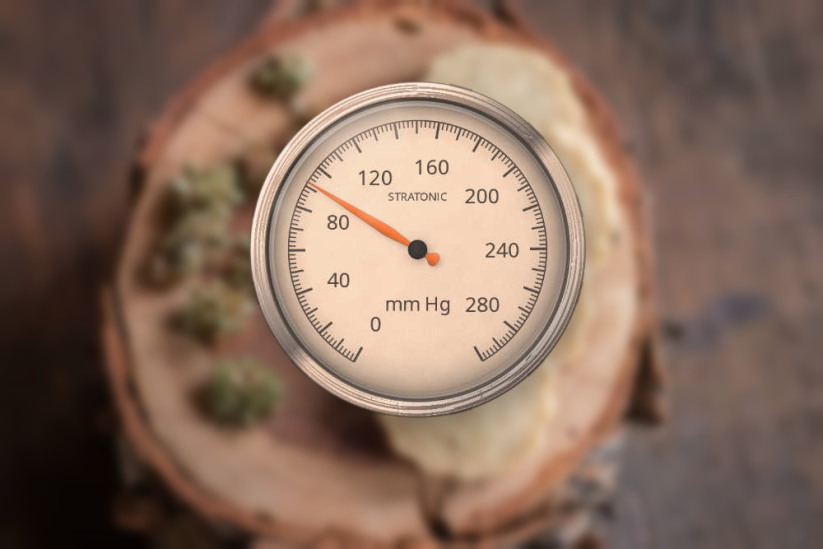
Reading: 92 mmHg
